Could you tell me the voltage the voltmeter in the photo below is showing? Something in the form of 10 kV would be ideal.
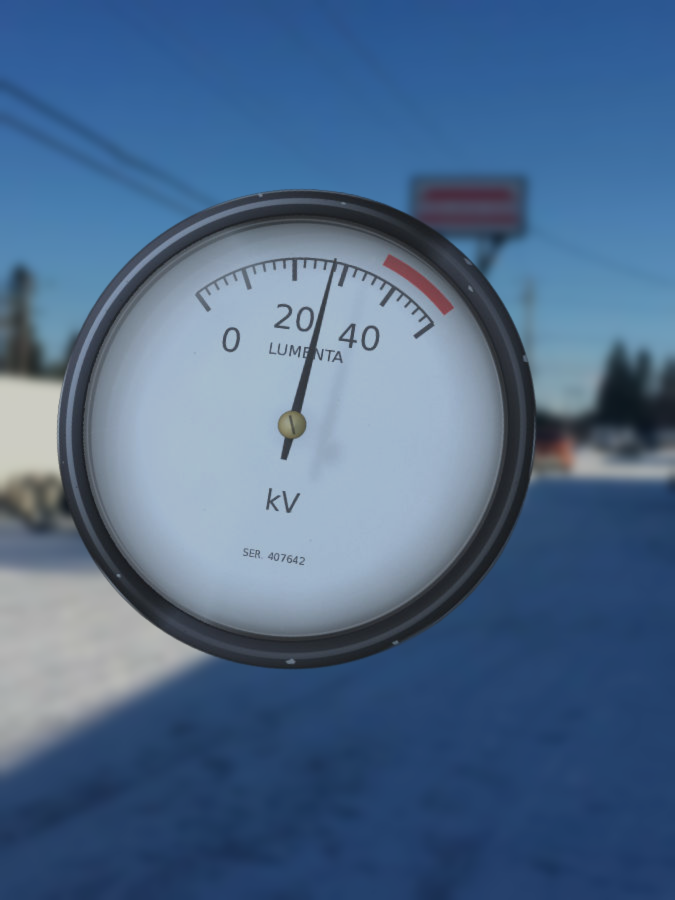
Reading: 28 kV
